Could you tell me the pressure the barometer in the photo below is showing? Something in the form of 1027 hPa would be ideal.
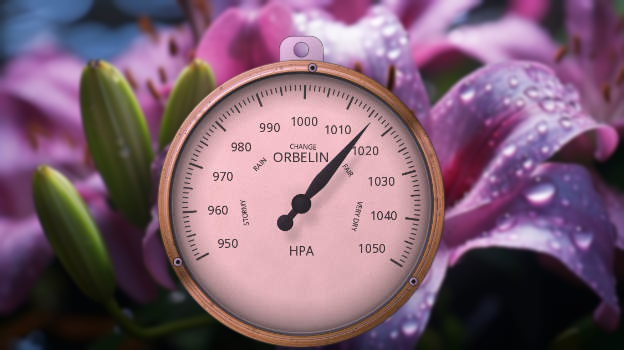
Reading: 1016 hPa
